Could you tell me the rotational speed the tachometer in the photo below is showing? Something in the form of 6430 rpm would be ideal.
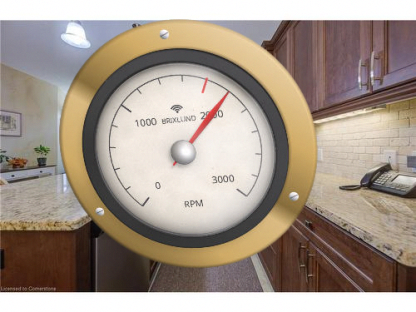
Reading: 2000 rpm
